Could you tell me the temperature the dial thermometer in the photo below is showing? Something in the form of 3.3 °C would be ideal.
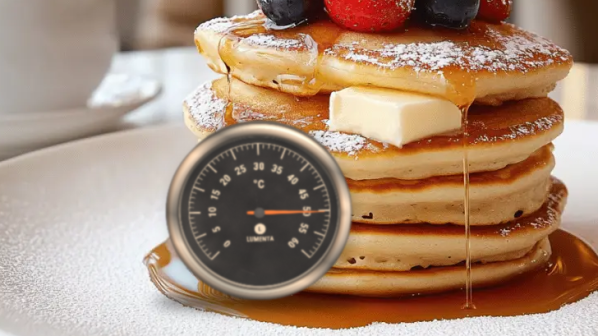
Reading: 50 °C
